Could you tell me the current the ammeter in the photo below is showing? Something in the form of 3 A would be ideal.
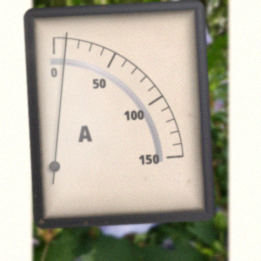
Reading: 10 A
